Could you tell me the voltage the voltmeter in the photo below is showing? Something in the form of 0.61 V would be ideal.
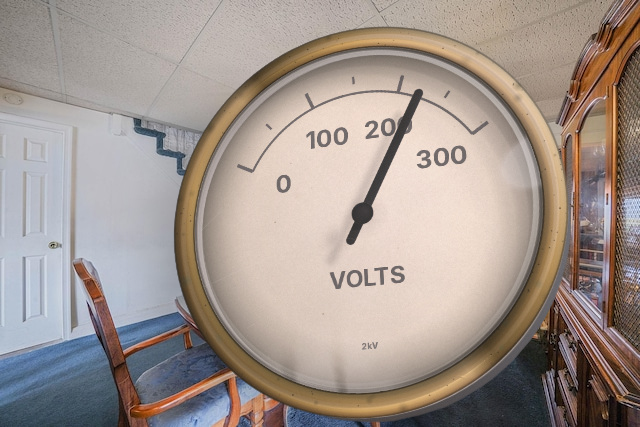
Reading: 225 V
